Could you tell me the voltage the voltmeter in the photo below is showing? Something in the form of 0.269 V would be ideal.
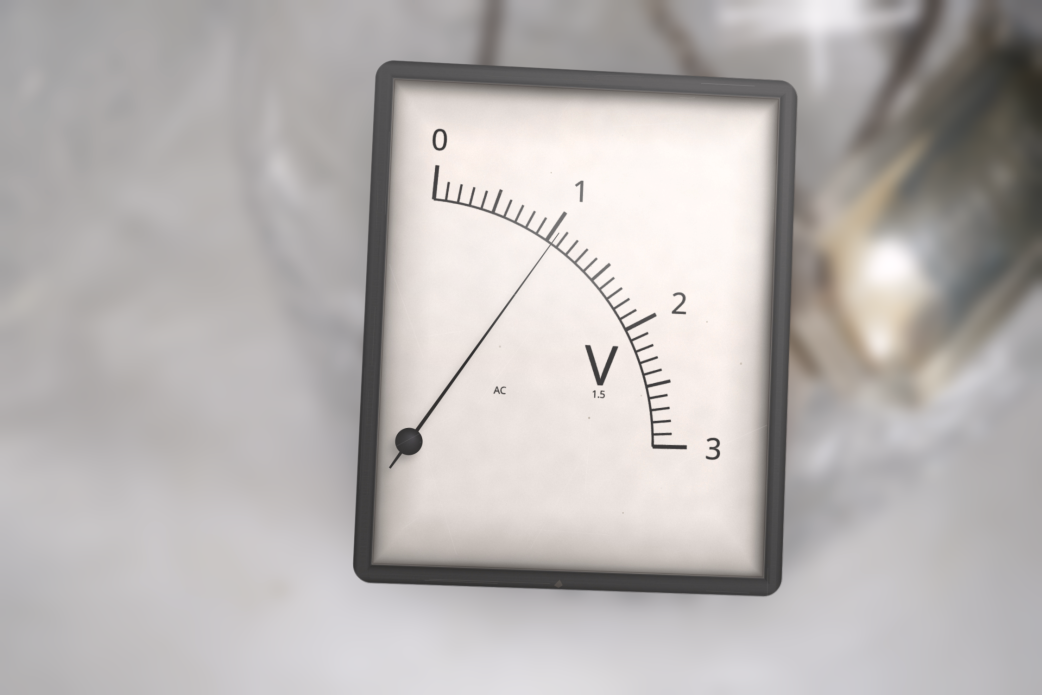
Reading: 1.05 V
